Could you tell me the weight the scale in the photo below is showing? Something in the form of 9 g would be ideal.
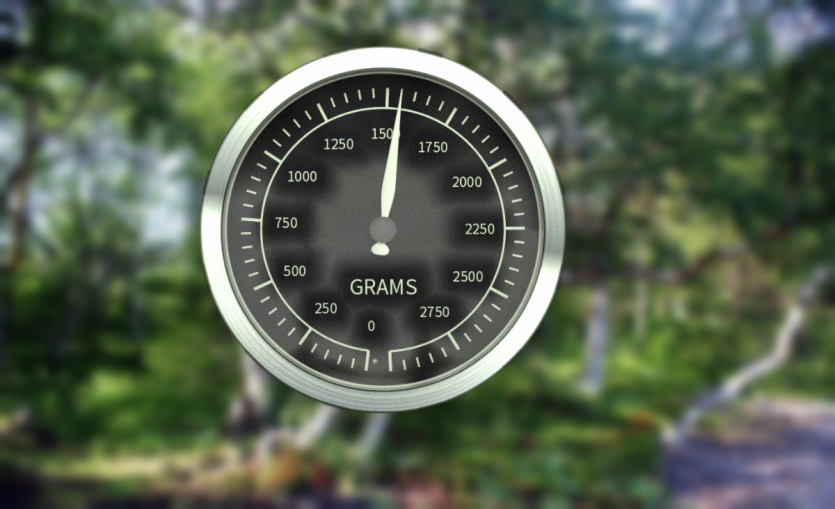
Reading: 1550 g
